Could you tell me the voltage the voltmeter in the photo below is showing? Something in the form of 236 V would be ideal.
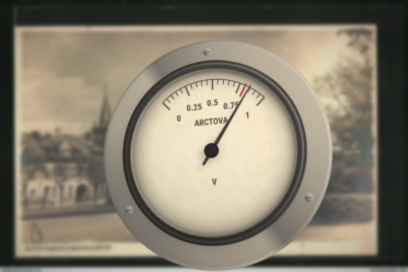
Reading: 0.85 V
